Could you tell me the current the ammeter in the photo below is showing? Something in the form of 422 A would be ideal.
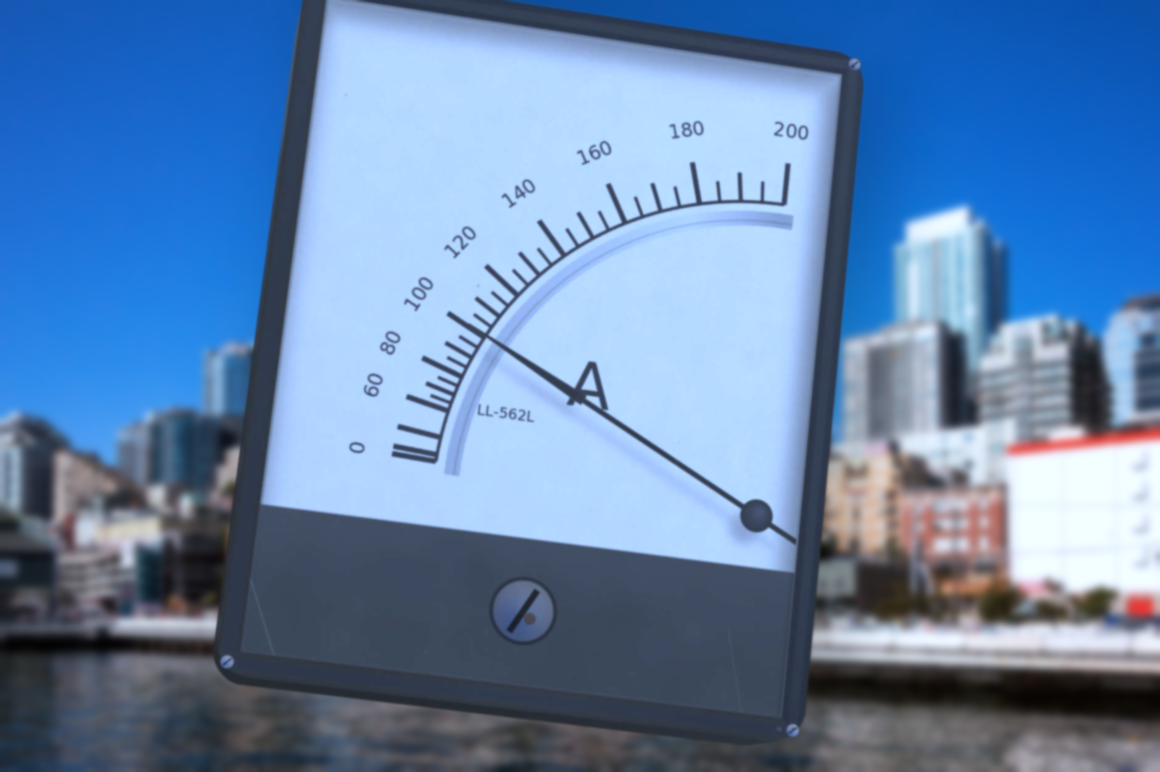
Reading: 100 A
